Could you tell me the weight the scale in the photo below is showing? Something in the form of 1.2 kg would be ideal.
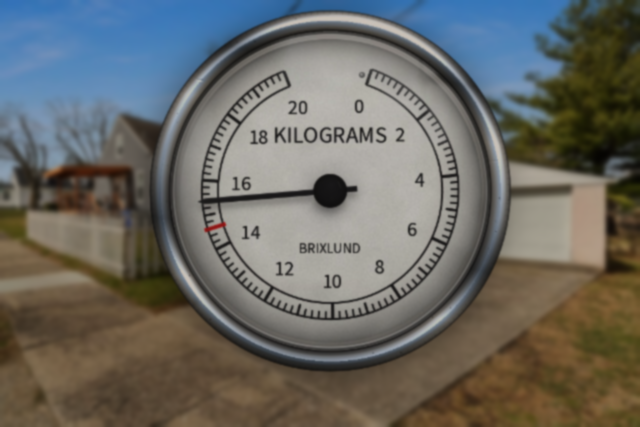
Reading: 15.4 kg
